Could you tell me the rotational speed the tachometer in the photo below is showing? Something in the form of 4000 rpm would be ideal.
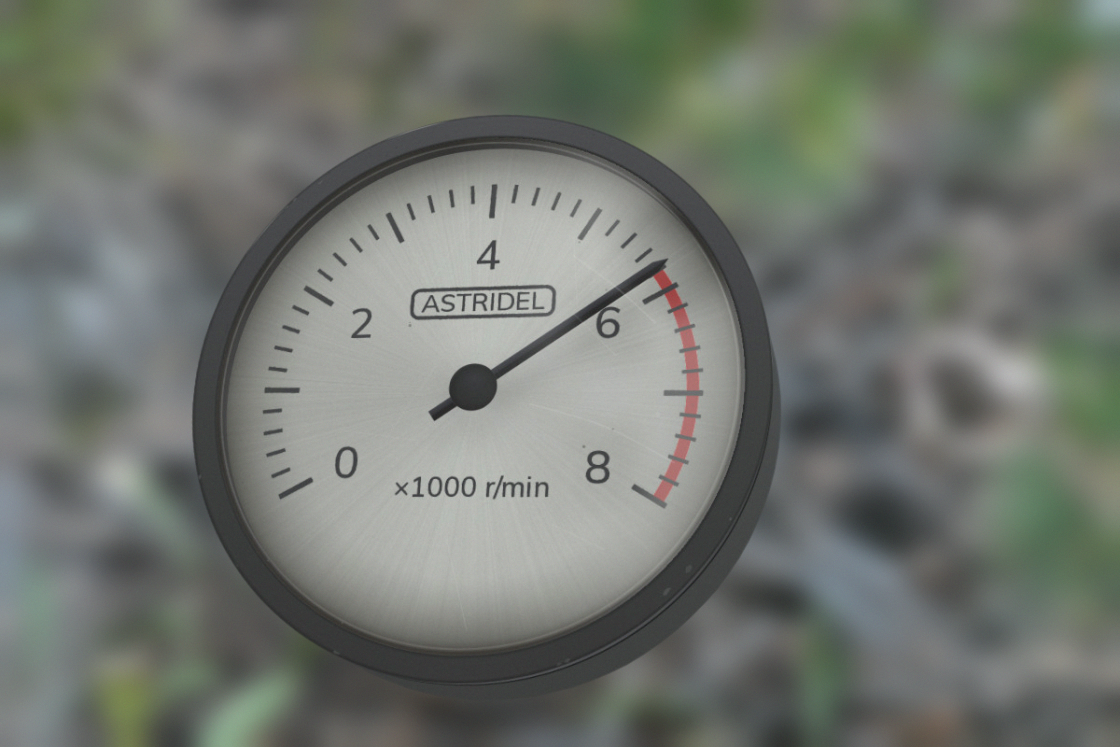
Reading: 5800 rpm
